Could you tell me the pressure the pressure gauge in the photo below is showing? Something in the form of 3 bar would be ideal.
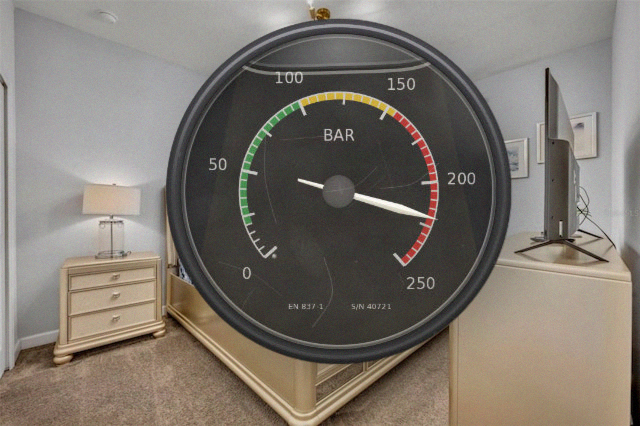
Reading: 220 bar
